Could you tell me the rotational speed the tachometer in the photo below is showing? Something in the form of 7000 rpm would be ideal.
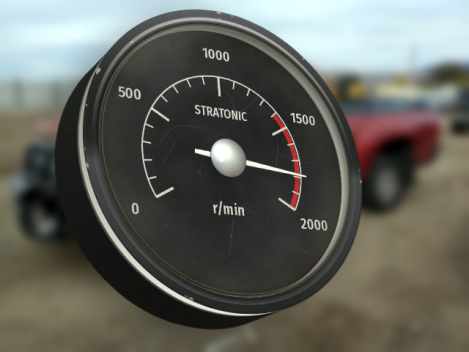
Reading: 1800 rpm
